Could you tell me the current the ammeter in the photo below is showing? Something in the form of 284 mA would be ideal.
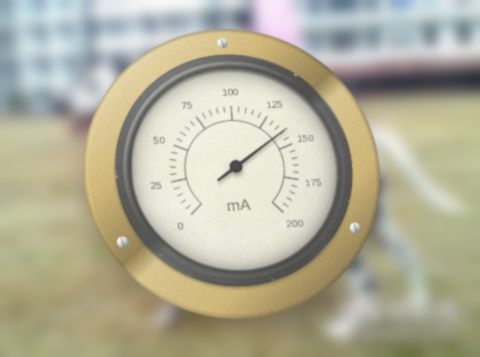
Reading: 140 mA
